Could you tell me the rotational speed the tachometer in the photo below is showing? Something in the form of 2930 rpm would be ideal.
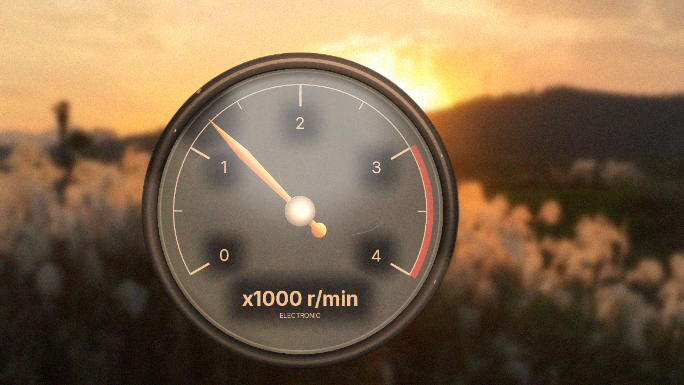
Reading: 1250 rpm
